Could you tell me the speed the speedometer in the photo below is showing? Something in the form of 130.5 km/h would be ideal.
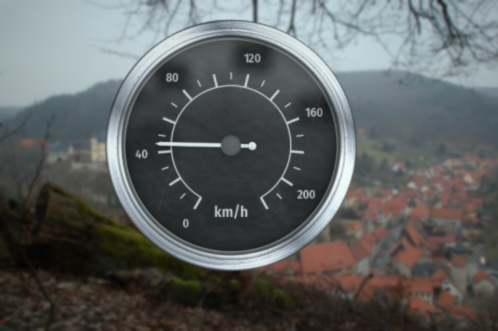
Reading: 45 km/h
